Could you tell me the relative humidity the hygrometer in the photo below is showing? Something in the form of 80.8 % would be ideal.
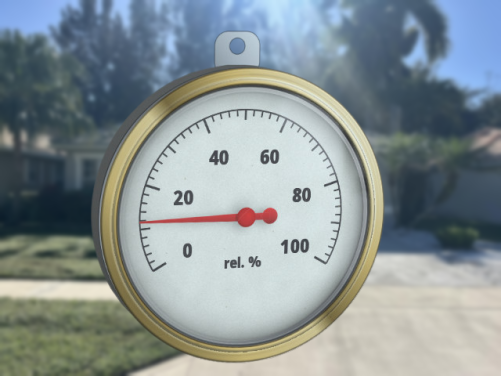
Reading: 12 %
